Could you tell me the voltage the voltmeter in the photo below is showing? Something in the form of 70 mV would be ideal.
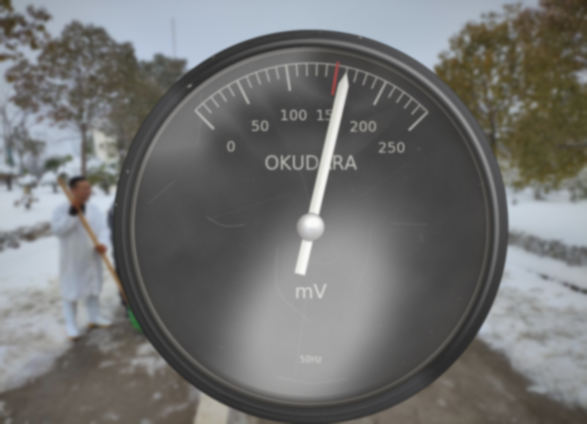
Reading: 160 mV
